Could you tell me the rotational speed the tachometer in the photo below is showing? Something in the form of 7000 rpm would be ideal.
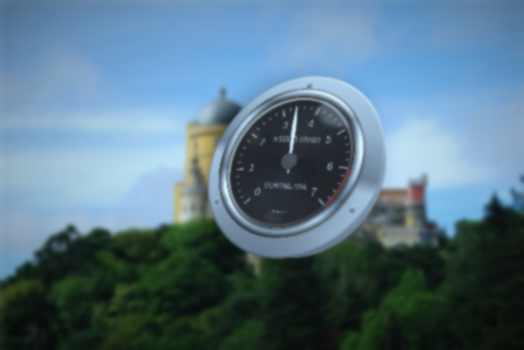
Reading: 3400 rpm
